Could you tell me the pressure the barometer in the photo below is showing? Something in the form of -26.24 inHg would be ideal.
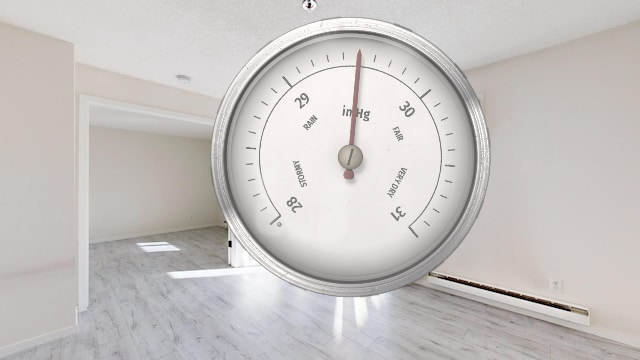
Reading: 29.5 inHg
